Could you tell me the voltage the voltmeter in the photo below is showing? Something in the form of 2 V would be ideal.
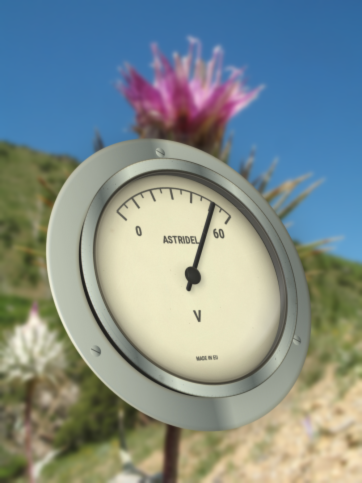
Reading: 50 V
